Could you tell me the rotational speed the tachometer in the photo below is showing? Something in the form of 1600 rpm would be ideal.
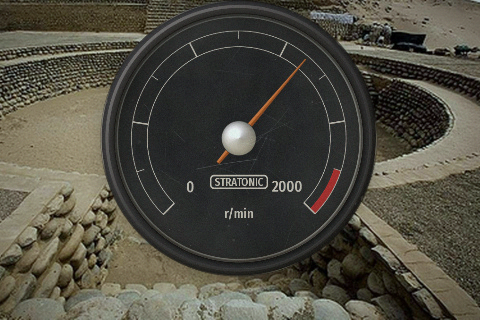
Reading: 1300 rpm
